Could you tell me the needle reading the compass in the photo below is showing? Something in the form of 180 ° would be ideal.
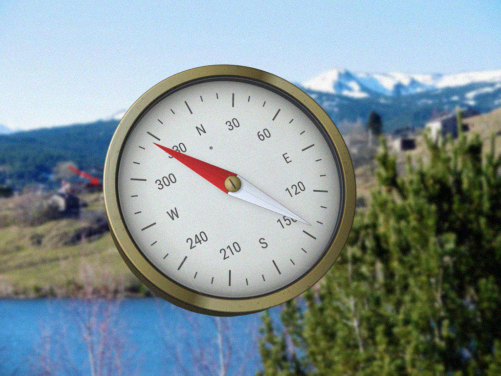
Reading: 325 °
